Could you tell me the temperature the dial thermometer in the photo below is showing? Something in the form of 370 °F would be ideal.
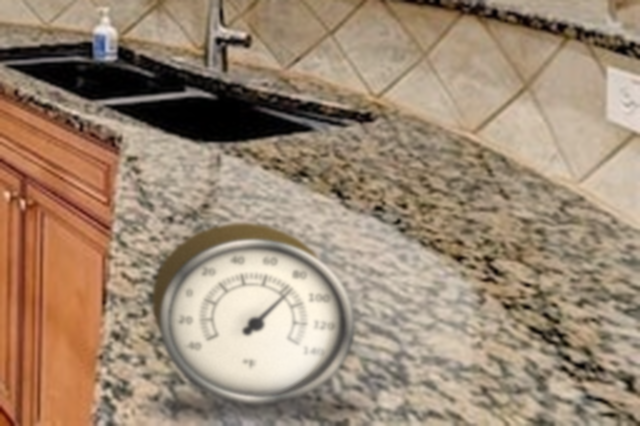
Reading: 80 °F
